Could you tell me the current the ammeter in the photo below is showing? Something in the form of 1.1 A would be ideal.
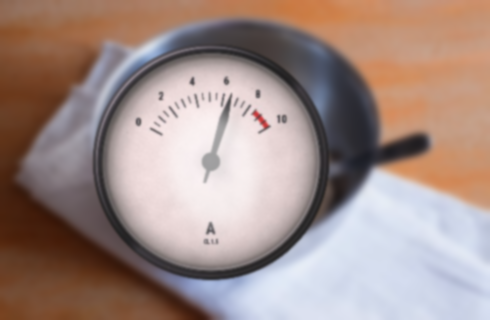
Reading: 6.5 A
